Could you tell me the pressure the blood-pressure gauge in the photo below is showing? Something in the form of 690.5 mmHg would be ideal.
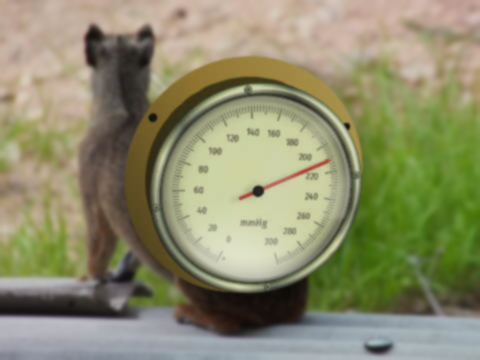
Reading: 210 mmHg
